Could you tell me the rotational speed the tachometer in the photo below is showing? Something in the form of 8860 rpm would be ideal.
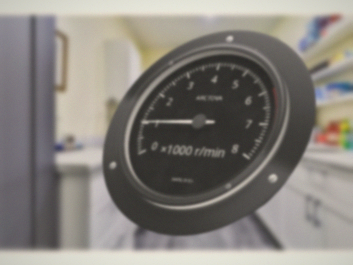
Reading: 1000 rpm
